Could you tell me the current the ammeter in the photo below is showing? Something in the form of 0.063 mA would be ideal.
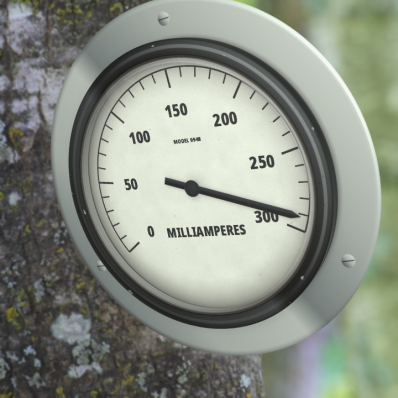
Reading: 290 mA
